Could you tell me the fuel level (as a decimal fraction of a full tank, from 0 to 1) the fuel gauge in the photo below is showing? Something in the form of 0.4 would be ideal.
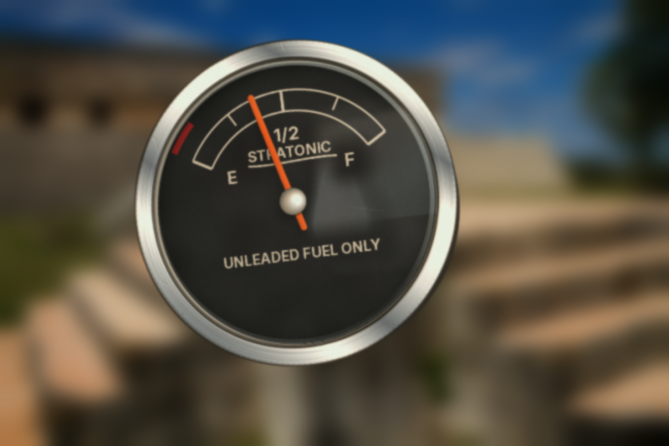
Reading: 0.375
